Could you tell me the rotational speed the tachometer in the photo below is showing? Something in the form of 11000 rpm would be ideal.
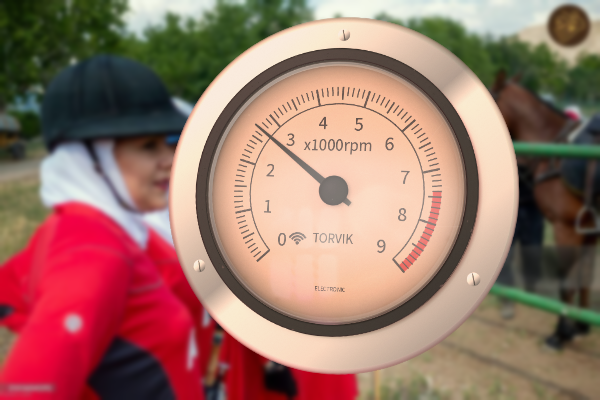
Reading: 2700 rpm
